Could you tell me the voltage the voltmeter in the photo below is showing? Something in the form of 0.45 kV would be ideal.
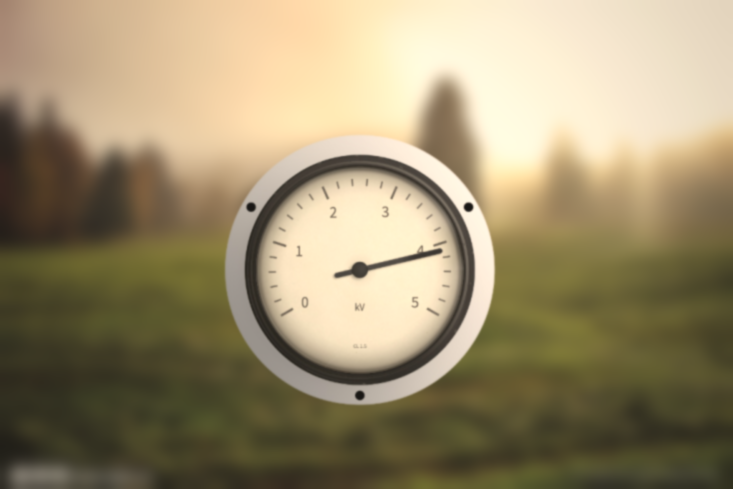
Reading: 4.1 kV
